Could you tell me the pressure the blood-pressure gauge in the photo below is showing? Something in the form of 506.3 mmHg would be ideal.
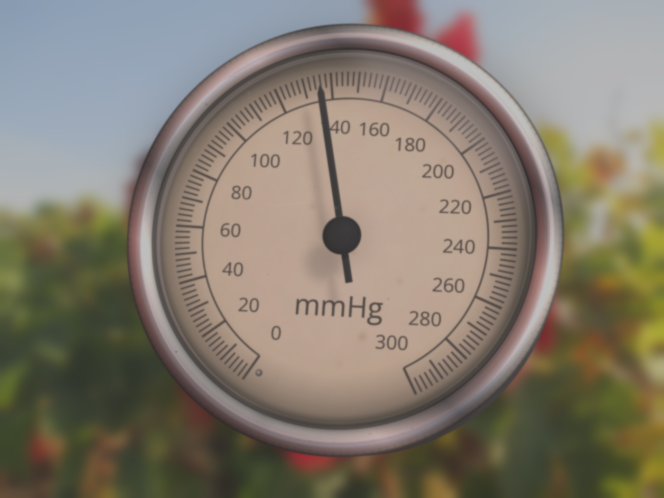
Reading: 136 mmHg
